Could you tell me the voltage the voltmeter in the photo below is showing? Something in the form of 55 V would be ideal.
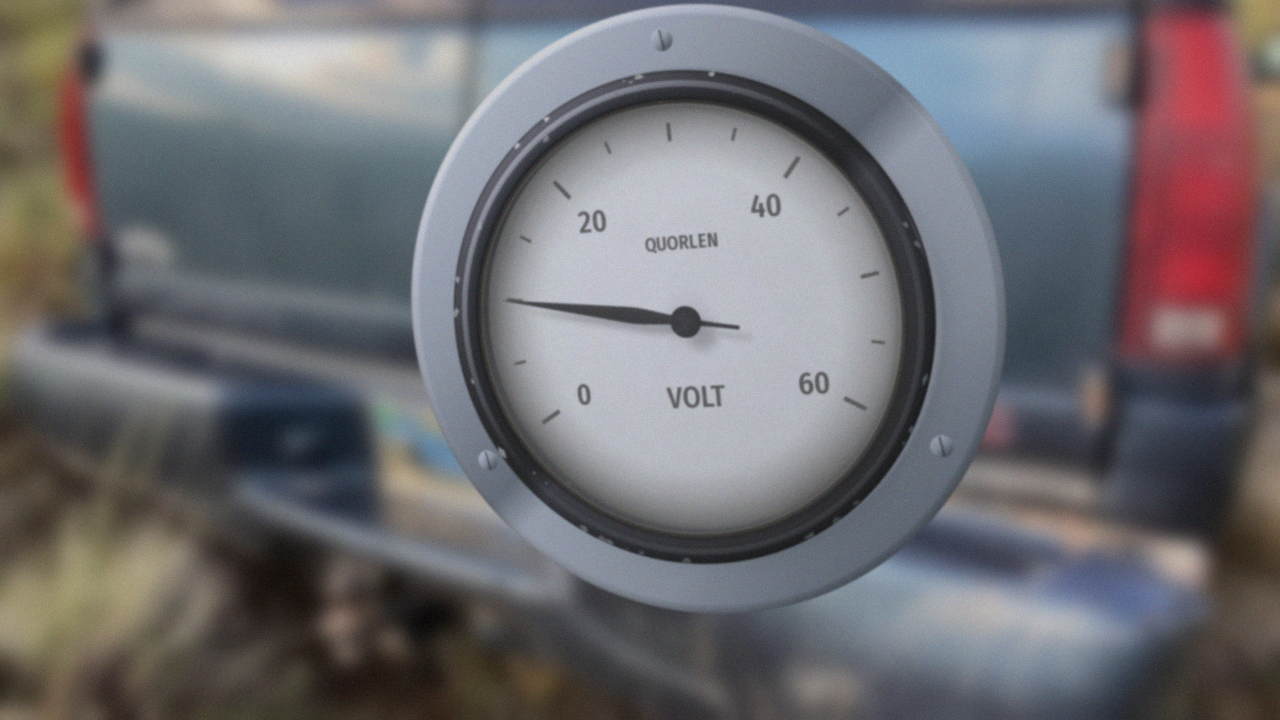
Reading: 10 V
